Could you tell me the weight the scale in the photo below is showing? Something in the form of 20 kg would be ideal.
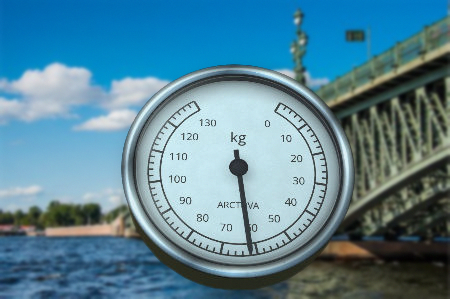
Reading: 62 kg
